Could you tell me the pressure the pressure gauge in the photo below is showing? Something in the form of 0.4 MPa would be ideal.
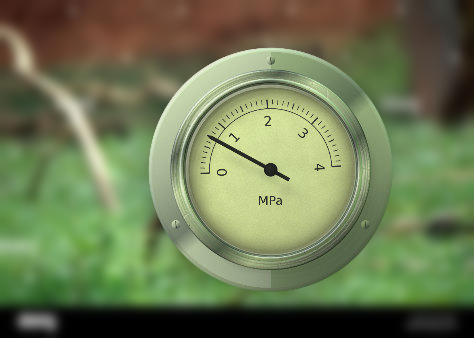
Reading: 0.7 MPa
